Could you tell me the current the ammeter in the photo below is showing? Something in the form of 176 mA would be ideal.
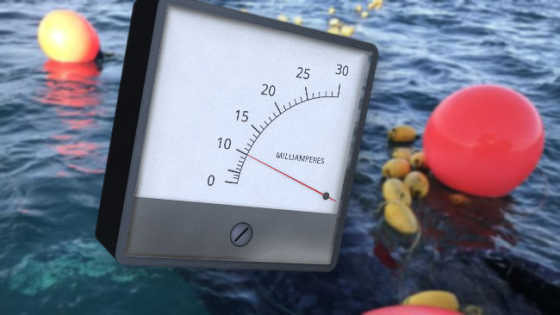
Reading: 10 mA
